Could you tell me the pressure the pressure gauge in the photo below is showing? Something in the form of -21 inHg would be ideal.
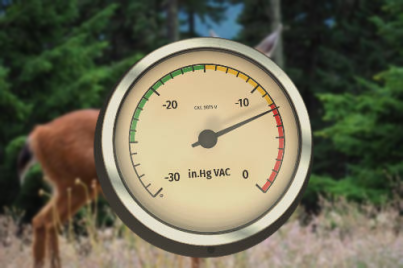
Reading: -7.5 inHg
